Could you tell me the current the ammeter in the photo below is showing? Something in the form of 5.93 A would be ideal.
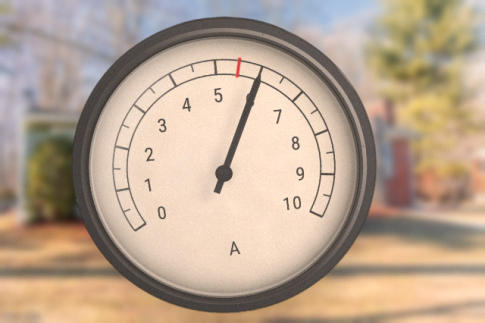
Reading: 6 A
